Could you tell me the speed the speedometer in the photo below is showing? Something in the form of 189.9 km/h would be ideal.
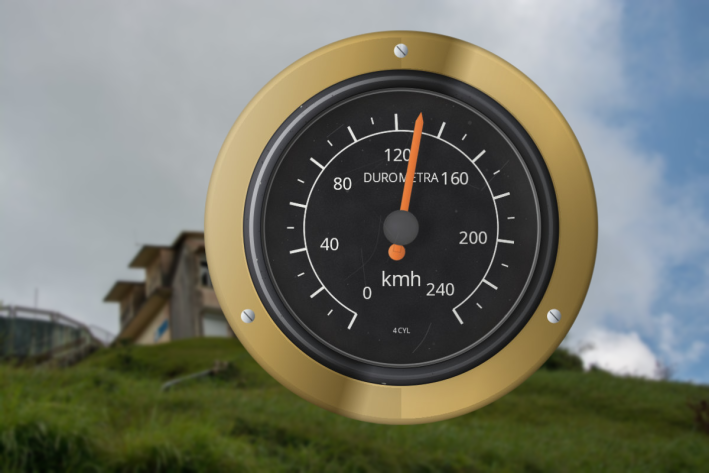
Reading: 130 km/h
